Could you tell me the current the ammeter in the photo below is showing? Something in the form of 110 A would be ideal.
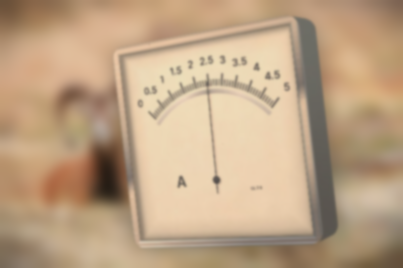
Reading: 2.5 A
